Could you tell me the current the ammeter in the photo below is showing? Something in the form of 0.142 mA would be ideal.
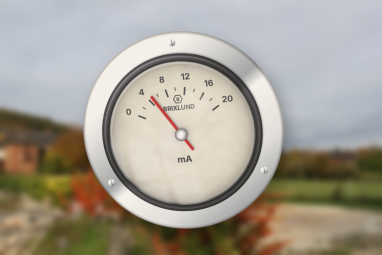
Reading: 5 mA
